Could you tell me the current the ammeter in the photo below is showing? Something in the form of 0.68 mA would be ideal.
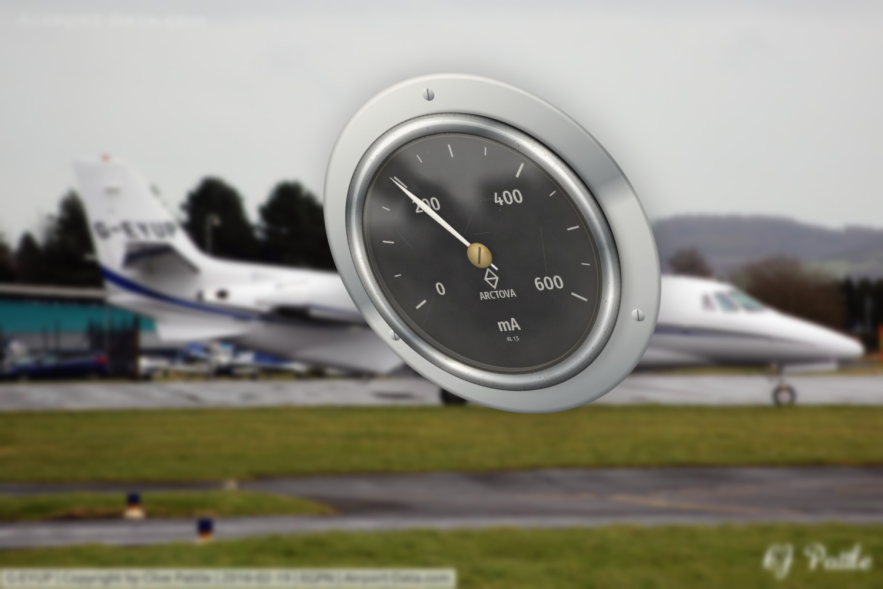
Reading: 200 mA
